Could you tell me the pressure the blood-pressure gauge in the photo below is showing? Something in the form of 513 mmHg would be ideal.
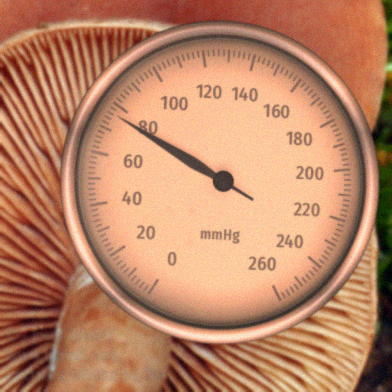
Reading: 76 mmHg
